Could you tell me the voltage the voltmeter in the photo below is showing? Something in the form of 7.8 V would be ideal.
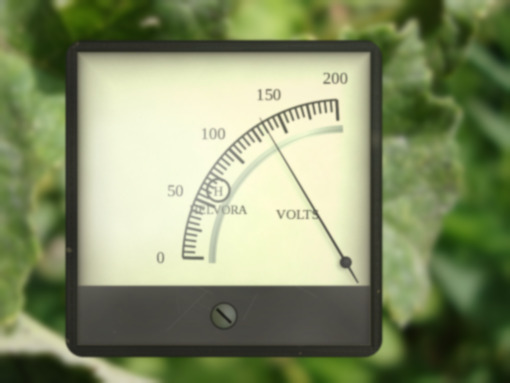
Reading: 135 V
